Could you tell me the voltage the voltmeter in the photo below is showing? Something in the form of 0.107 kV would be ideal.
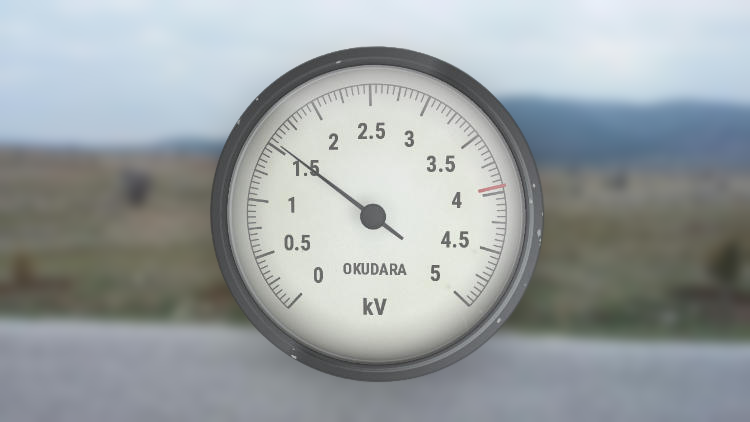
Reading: 1.55 kV
